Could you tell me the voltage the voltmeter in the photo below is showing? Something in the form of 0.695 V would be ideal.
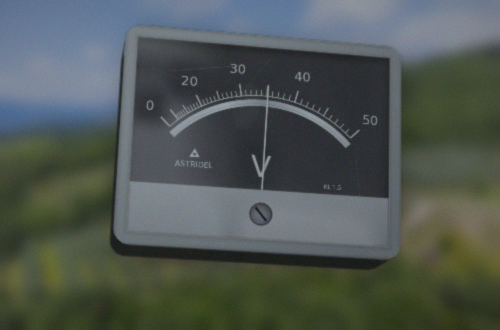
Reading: 35 V
